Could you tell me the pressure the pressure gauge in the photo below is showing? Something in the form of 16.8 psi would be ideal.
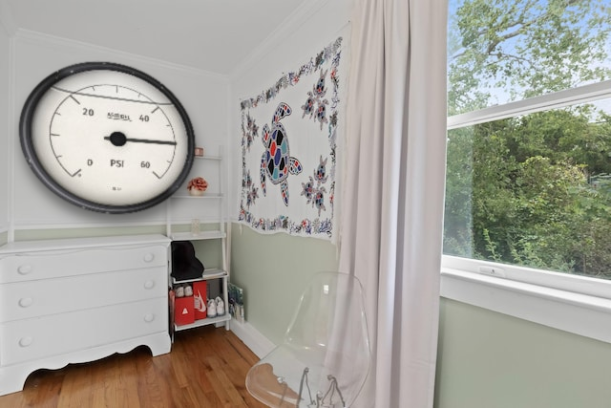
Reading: 50 psi
